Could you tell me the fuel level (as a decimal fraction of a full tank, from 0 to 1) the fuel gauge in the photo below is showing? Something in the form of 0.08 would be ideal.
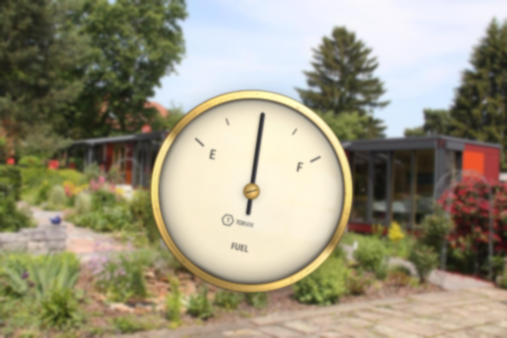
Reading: 0.5
